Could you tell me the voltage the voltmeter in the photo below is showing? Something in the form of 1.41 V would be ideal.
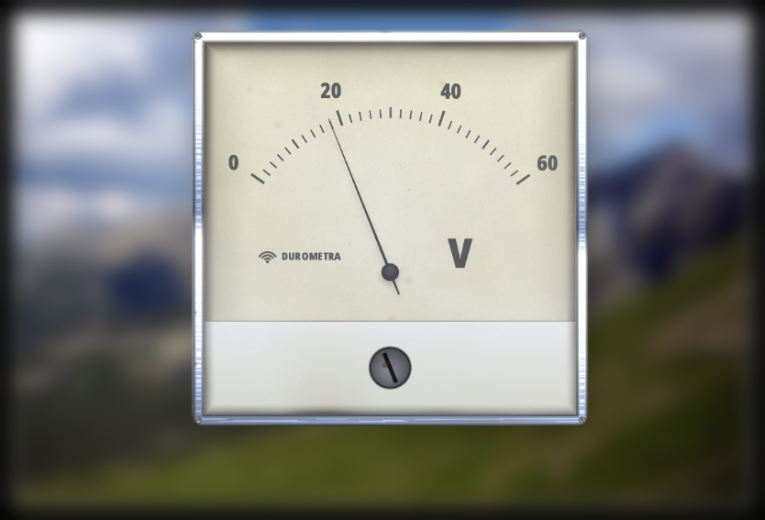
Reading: 18 V
